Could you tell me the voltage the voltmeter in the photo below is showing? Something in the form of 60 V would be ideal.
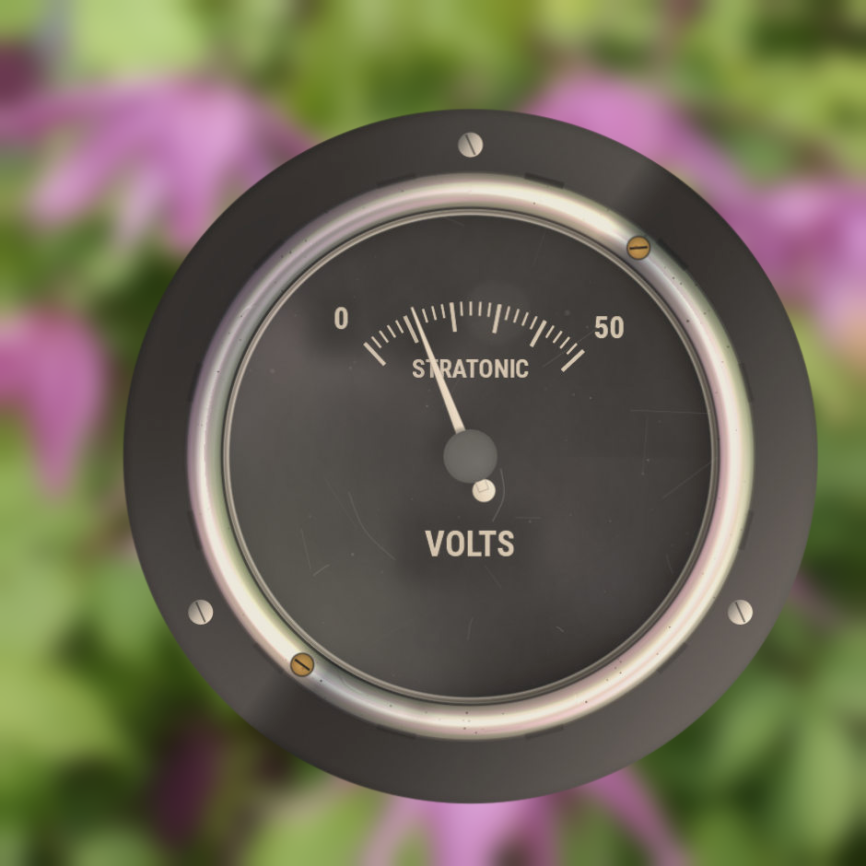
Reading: 12 V
